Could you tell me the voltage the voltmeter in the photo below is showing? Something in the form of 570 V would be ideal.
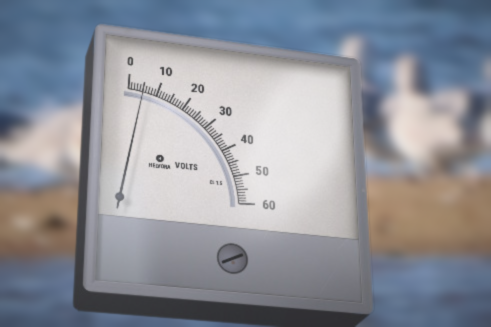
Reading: 5 V
